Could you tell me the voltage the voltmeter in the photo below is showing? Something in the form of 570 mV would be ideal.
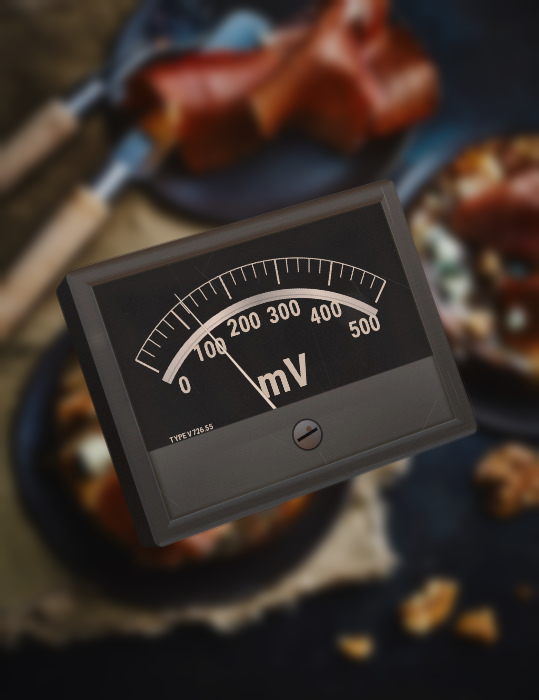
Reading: 120 mV
